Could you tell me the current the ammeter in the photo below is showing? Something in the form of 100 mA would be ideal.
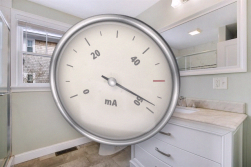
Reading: 57.5 mA
